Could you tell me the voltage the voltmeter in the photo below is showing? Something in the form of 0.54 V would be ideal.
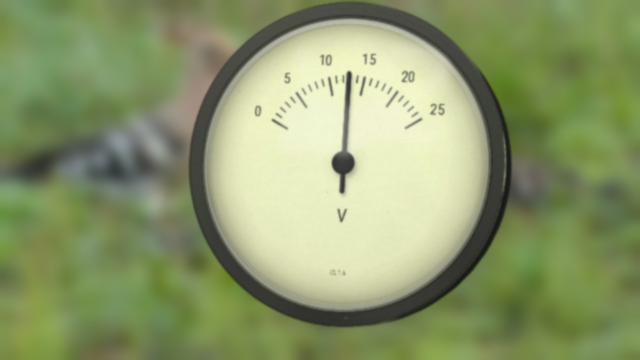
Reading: 13 V
